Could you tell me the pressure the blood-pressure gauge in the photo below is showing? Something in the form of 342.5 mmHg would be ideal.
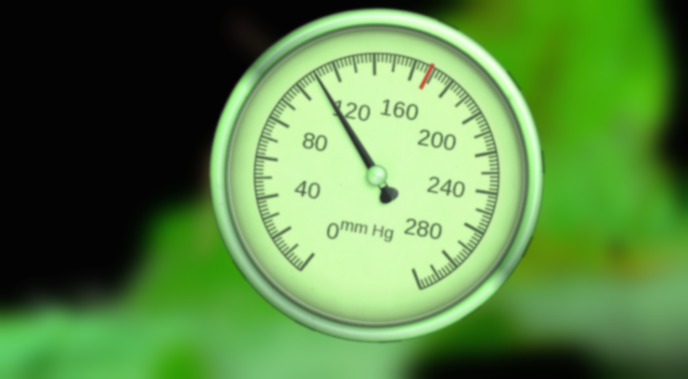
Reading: 110 mmHg
